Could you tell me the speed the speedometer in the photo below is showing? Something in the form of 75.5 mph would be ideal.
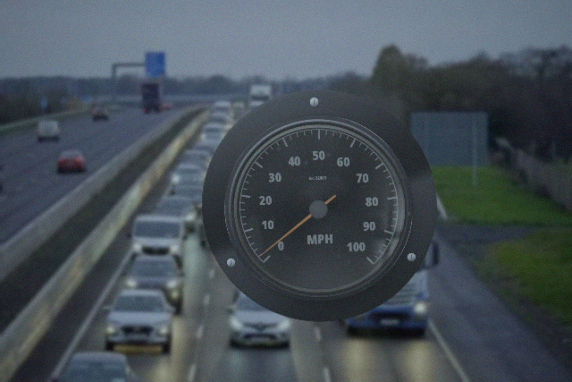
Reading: 2 mph
